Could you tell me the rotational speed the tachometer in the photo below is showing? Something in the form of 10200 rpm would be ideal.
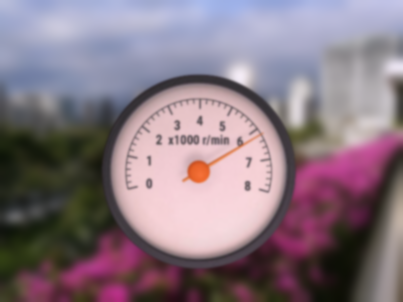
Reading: 6200 rpm
